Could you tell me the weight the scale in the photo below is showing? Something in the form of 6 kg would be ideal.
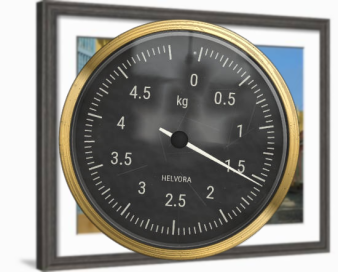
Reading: 1.55 kg
